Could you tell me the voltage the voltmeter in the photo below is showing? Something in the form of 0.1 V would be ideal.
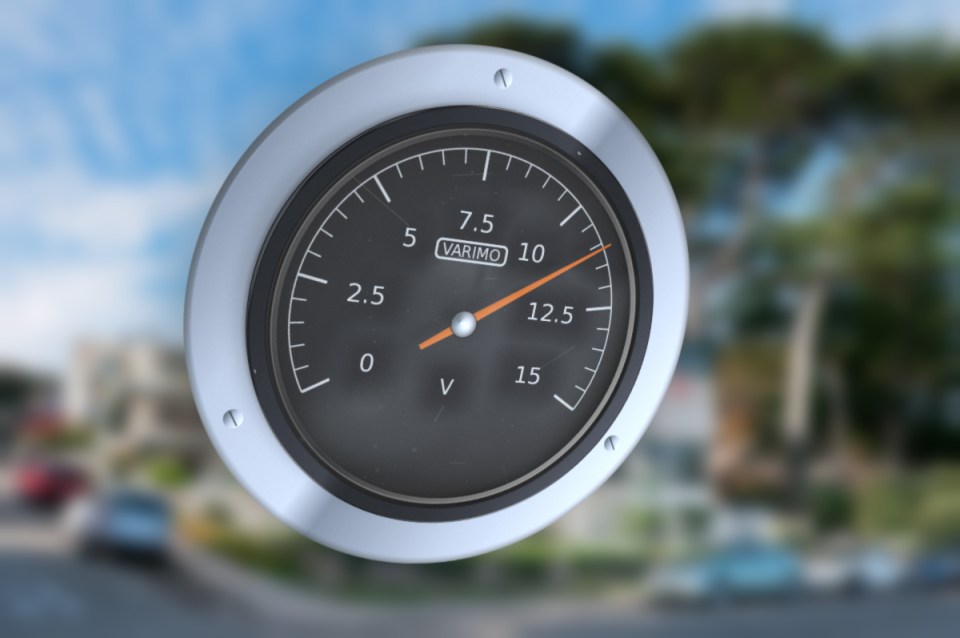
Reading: 11 V
